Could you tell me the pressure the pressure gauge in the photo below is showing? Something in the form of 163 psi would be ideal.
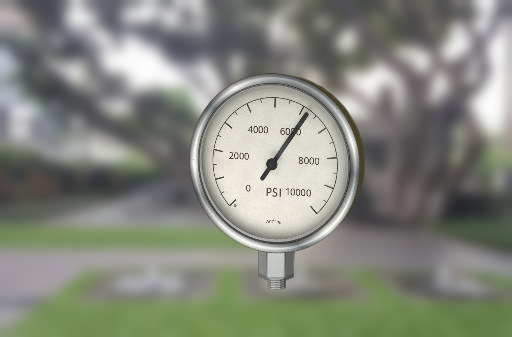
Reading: 6250 psi
